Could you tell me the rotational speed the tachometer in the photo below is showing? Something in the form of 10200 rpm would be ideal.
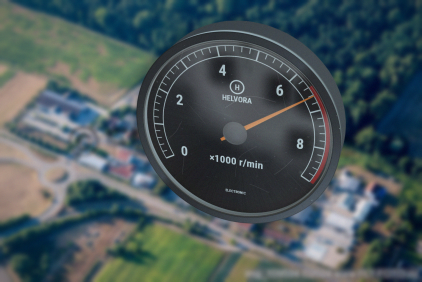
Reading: 6600 rpm
